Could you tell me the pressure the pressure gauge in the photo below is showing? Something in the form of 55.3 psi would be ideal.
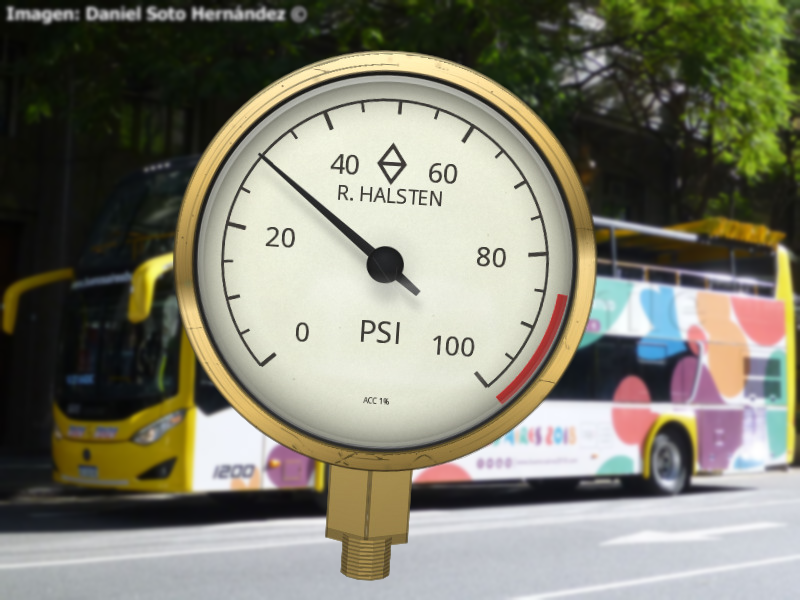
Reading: 30 psi
